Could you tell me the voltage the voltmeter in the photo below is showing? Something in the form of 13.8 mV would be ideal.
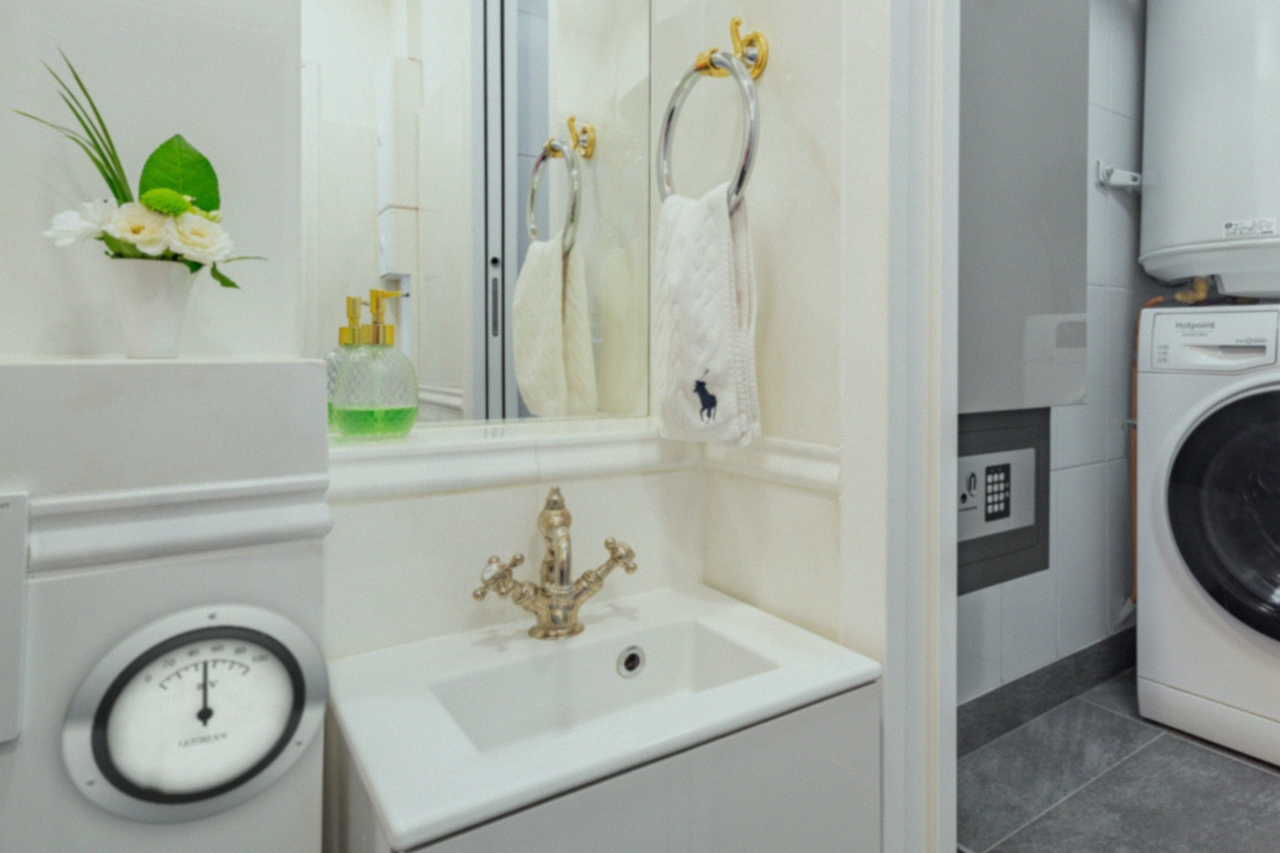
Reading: 50 mV
